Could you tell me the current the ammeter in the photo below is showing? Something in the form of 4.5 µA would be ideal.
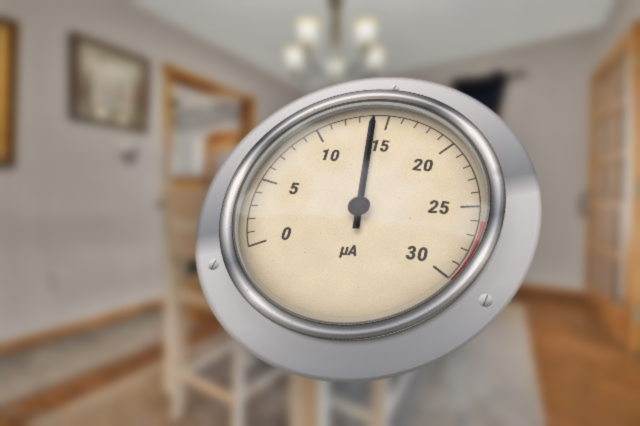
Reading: 14 µA
